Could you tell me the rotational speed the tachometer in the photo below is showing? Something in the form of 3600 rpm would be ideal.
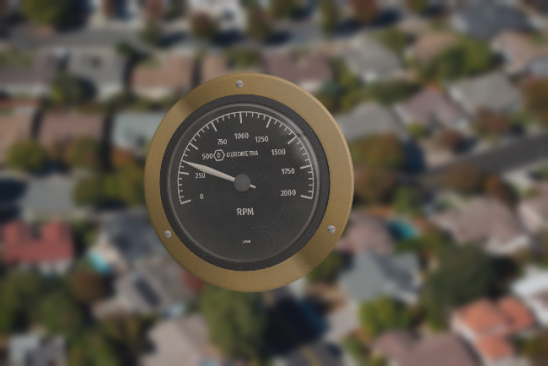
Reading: 350 rpm
